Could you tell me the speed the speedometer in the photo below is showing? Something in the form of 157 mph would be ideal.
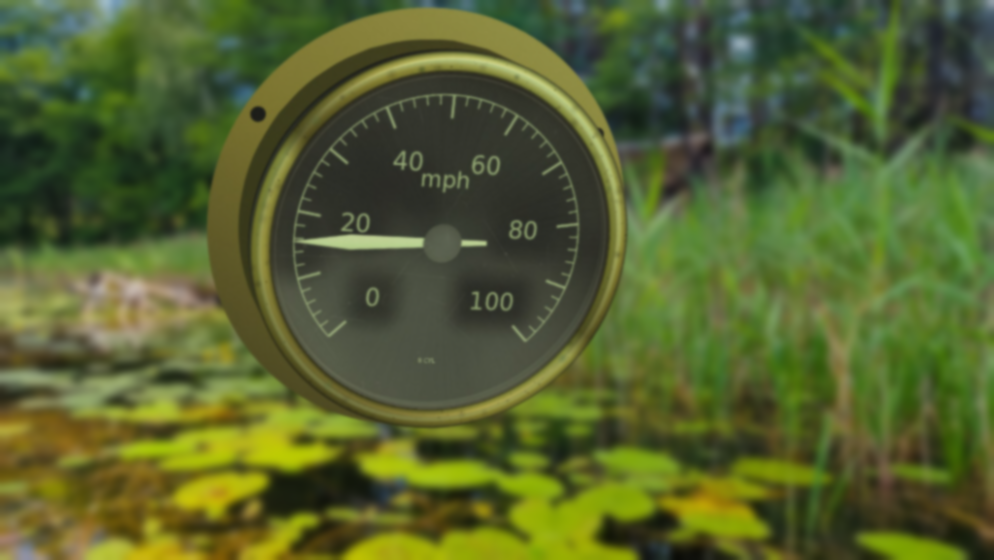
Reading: 16 mph
